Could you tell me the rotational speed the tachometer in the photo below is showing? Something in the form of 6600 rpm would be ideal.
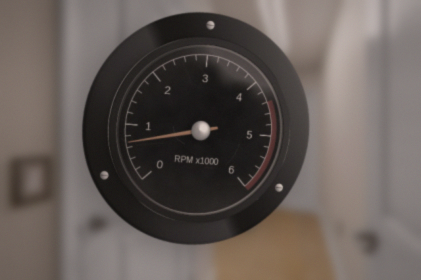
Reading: 700 rpm
